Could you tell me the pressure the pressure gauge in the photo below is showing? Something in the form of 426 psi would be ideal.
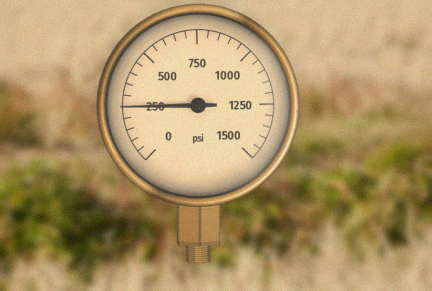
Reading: 250 psi
